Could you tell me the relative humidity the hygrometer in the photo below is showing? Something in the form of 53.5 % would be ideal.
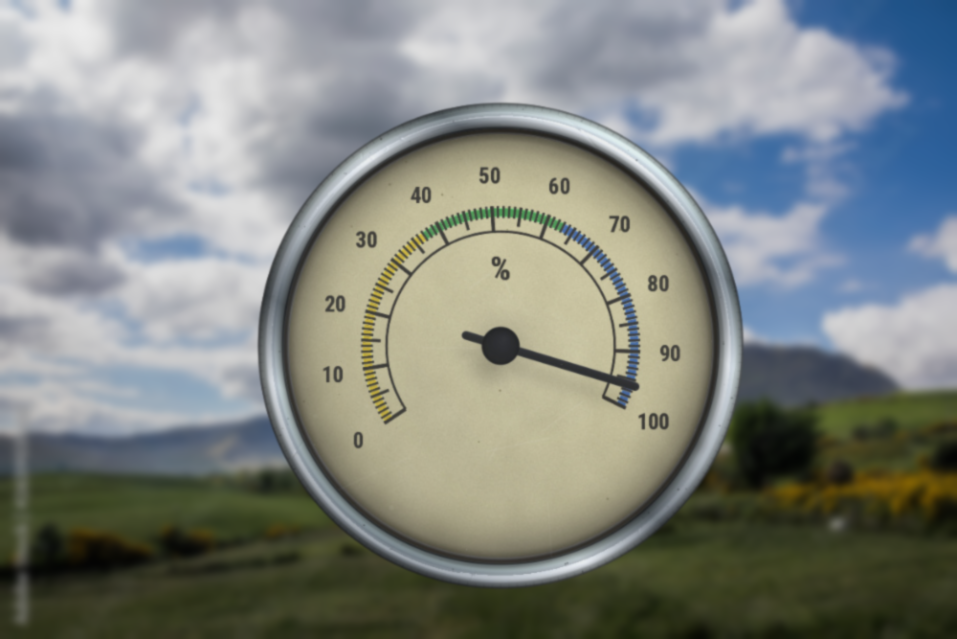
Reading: 96 %
